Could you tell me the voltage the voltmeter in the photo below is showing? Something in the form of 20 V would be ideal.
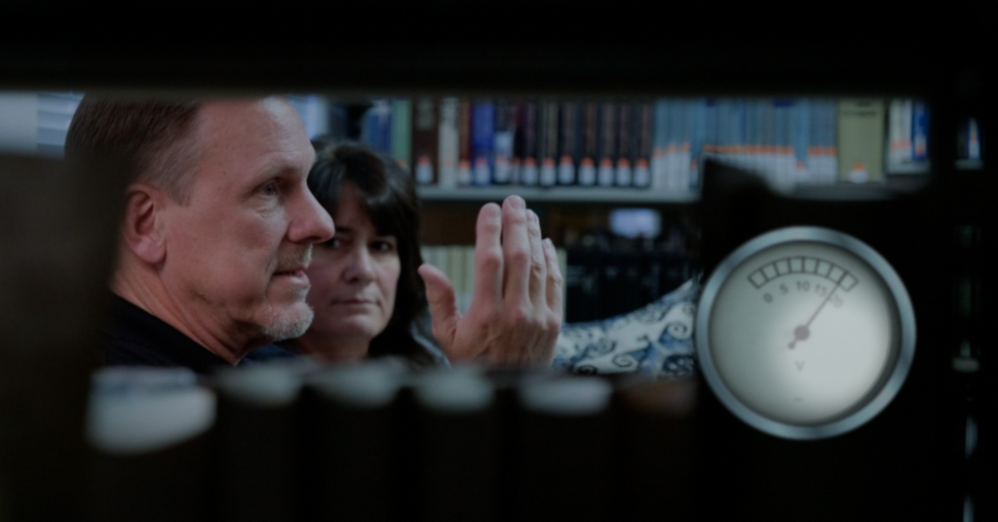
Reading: 17.5 V
